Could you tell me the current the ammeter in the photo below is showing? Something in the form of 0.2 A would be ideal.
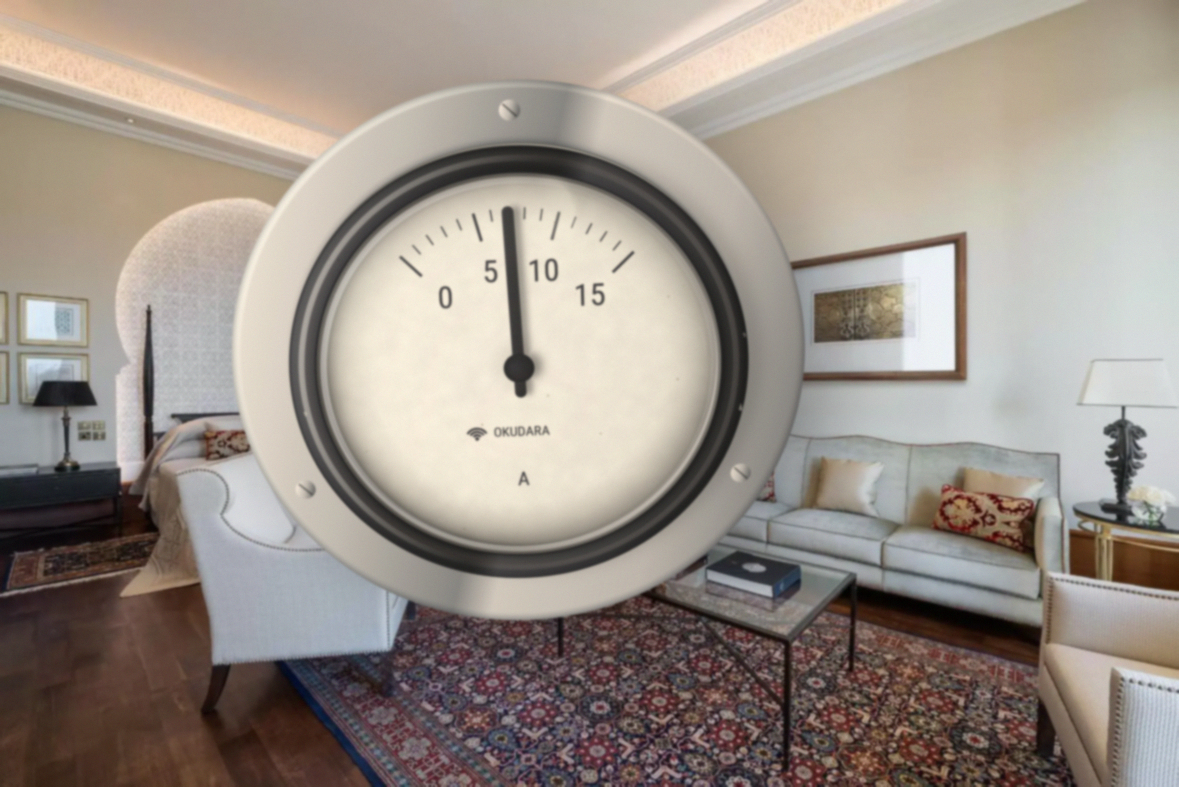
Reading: 7 A
